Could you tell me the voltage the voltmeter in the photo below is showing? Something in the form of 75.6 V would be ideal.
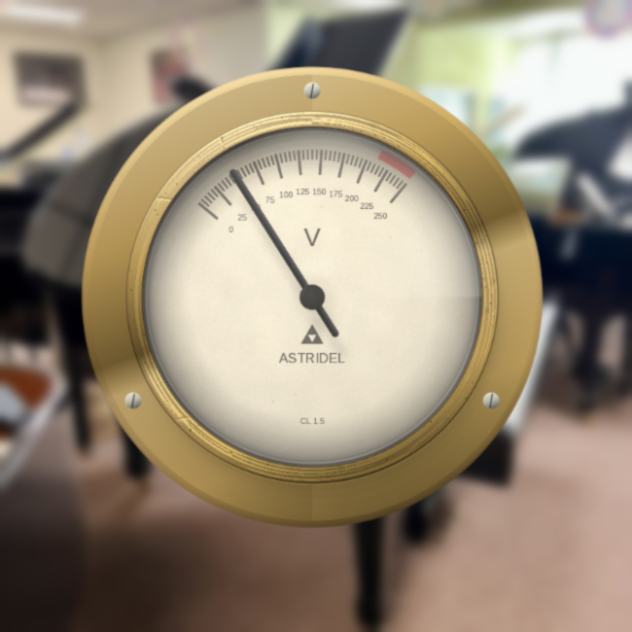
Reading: 50 V
